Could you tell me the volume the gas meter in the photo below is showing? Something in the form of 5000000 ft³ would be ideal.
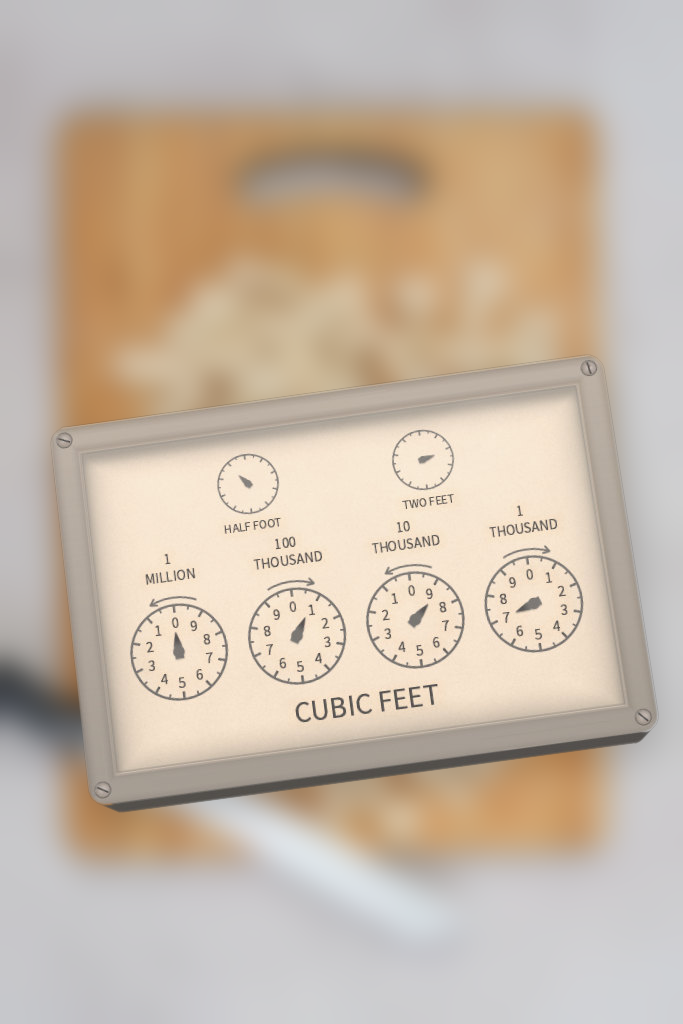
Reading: 8700 ft³
